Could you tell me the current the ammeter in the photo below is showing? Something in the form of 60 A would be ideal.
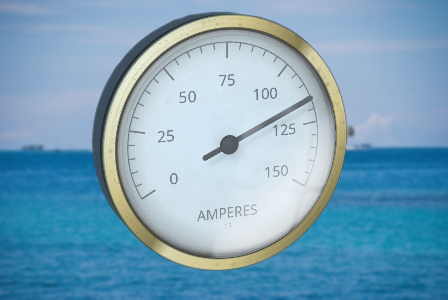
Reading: 115 A
